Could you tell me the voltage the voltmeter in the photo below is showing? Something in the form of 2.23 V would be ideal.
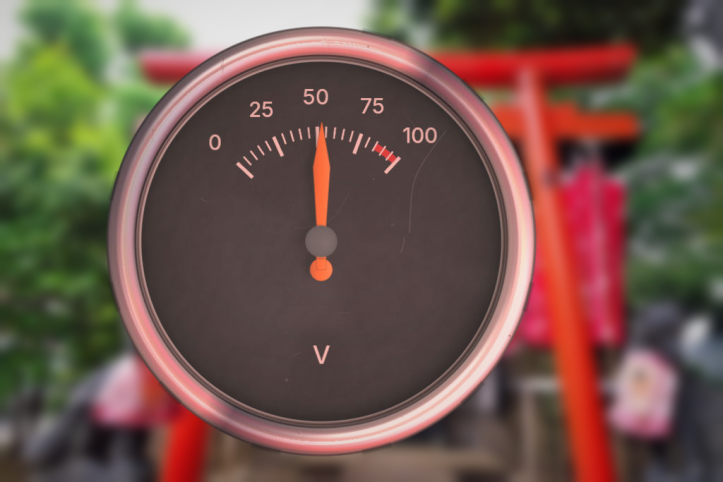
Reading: 52.5 V
